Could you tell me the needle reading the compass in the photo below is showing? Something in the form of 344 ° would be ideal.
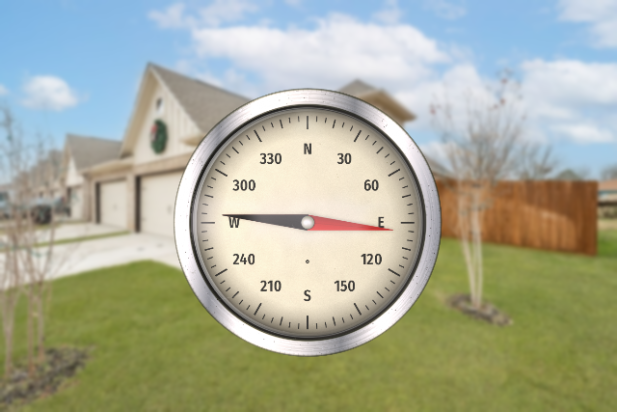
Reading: 95 °
